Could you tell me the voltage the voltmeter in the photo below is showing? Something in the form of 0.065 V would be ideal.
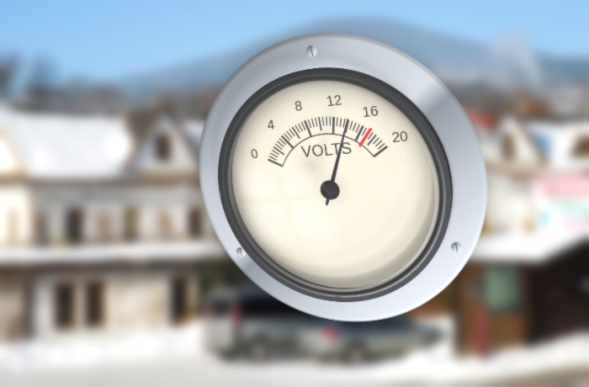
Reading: 14 V
